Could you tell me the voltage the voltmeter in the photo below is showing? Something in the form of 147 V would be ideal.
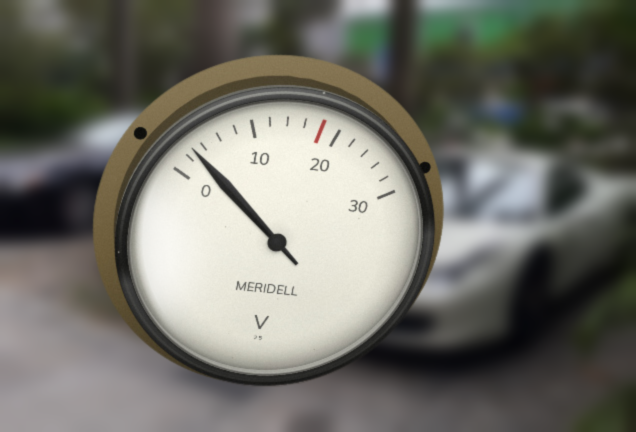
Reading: 3 V
